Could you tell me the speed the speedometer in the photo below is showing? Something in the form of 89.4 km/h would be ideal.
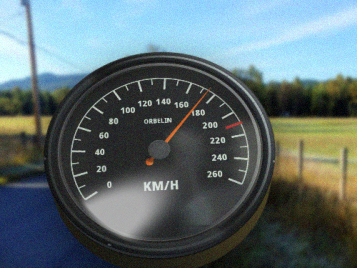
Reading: 175 km/h
